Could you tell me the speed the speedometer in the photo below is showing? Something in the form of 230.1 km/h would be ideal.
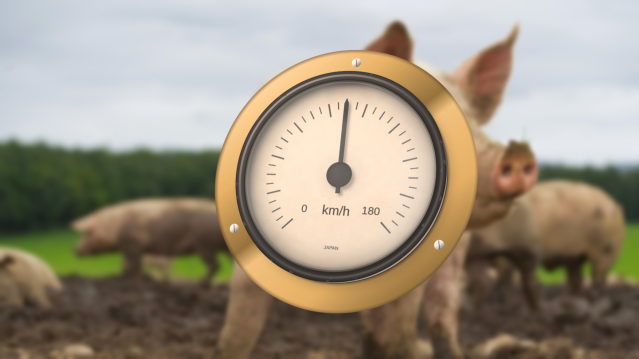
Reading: 90 km/h
